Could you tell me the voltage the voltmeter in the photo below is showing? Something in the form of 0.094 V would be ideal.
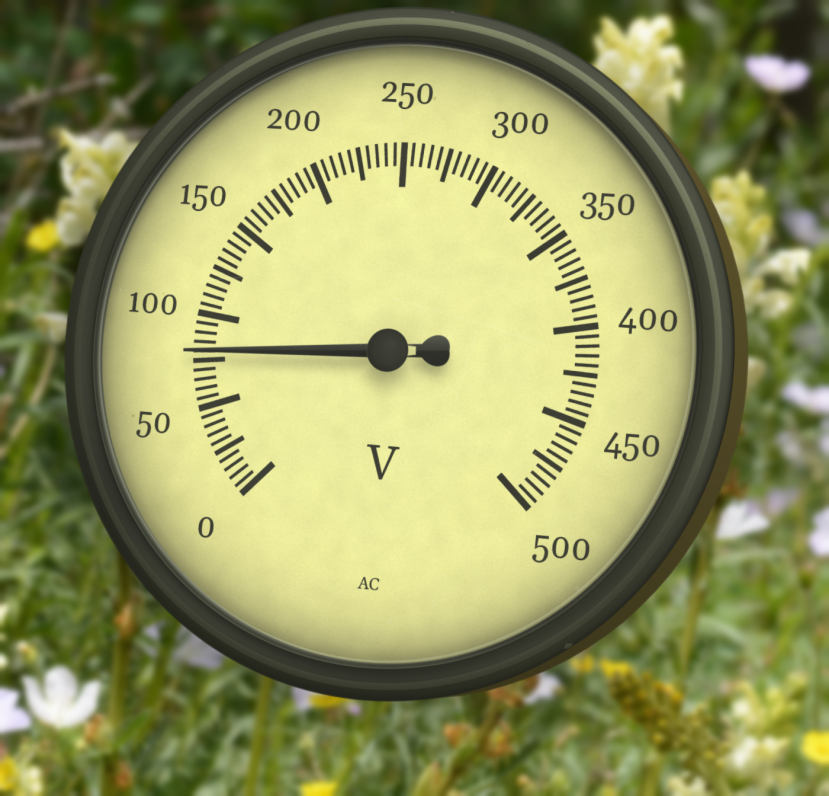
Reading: 80 V
